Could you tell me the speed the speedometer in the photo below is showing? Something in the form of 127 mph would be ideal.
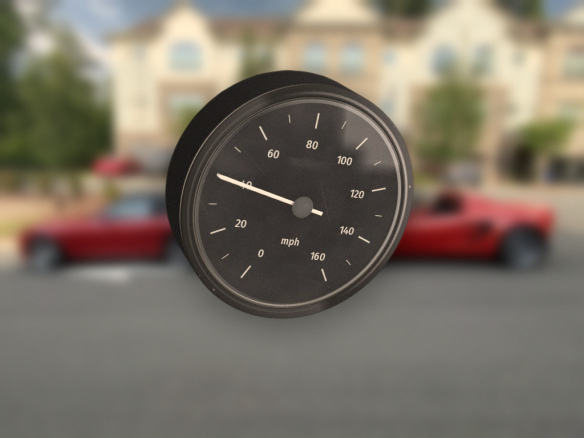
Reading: 40 mph
